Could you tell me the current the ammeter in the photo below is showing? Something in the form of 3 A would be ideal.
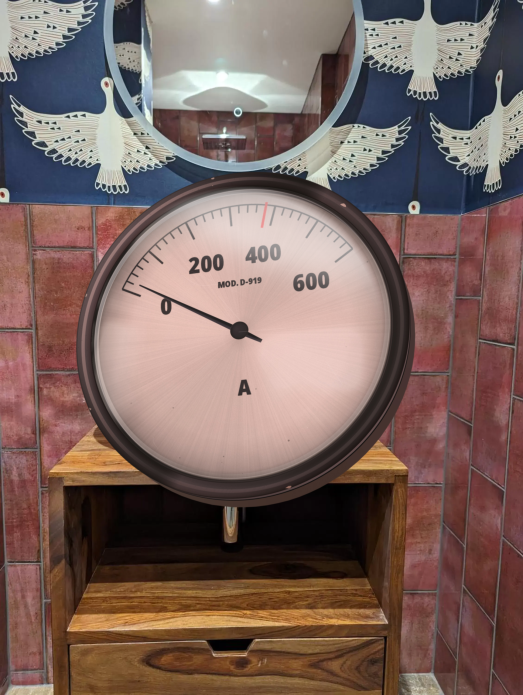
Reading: 20 A
